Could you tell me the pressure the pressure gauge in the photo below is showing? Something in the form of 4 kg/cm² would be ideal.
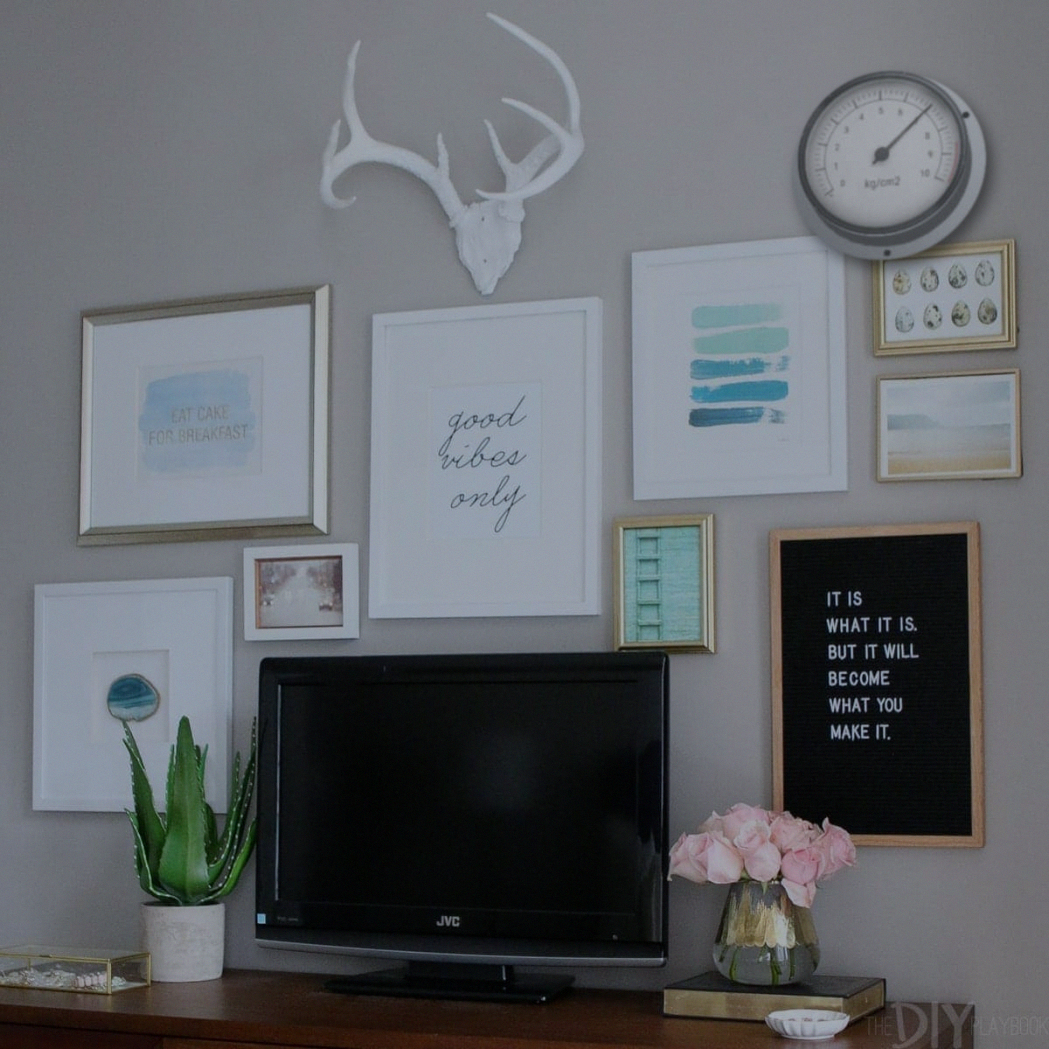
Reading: 7 kg/cm²
